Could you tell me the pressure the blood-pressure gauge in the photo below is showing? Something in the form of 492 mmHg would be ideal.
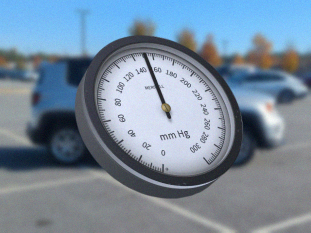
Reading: 150 mmHg
